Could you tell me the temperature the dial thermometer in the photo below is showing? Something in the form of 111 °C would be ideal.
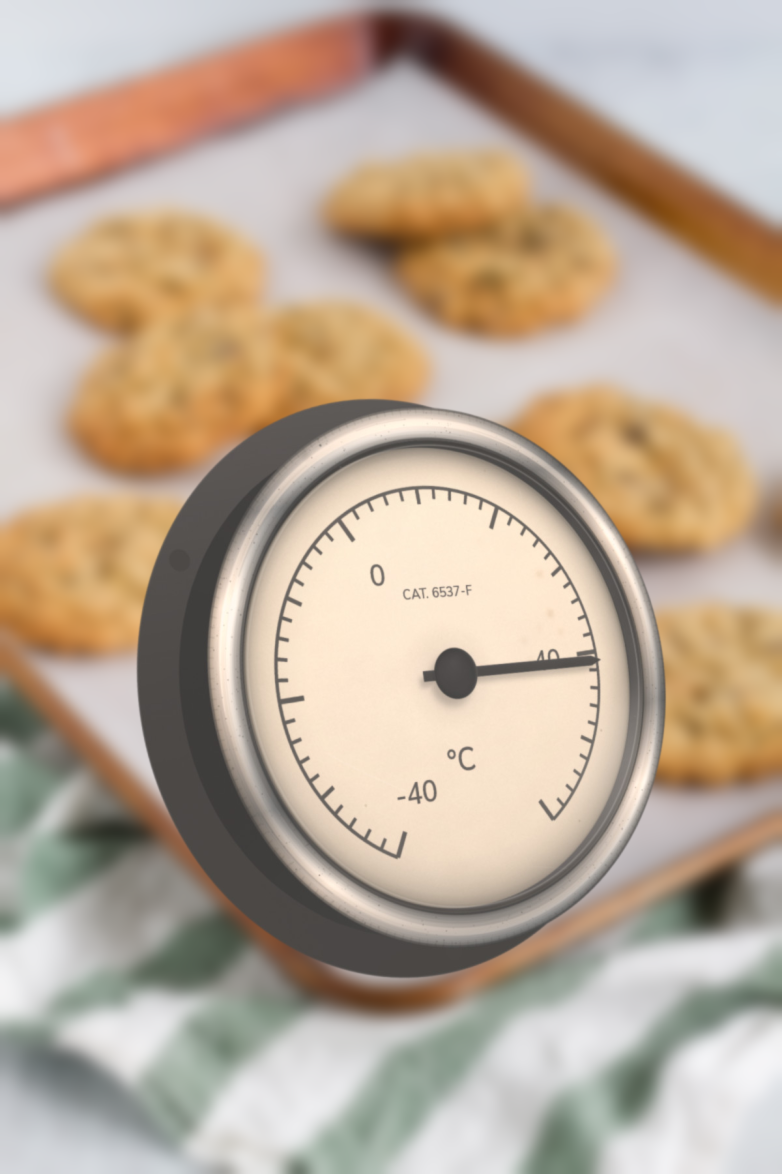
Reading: 41 °C
